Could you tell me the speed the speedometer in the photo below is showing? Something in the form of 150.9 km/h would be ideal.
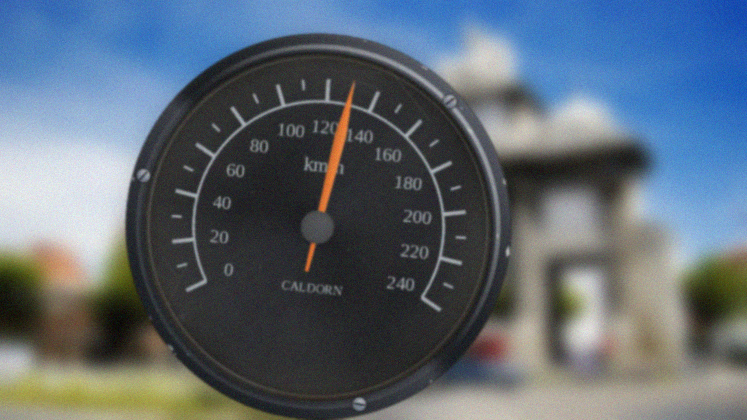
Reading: 130 km/h
